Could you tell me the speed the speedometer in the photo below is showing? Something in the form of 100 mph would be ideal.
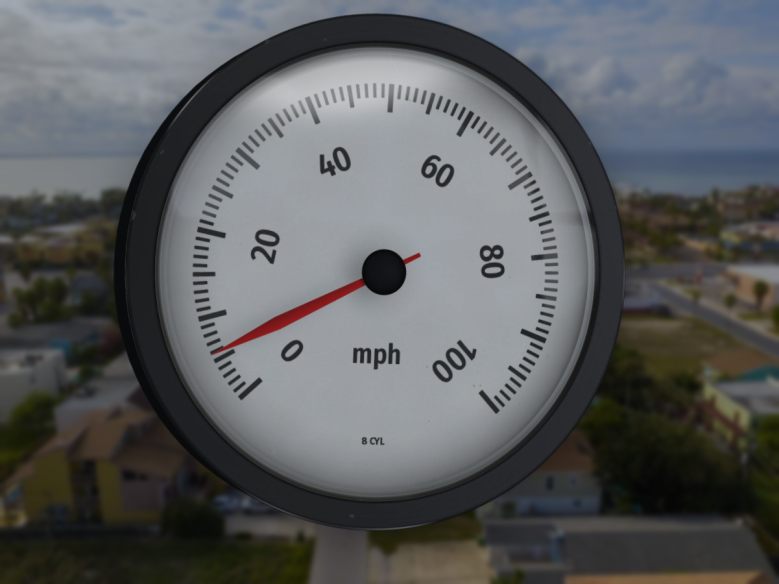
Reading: 6 mph
